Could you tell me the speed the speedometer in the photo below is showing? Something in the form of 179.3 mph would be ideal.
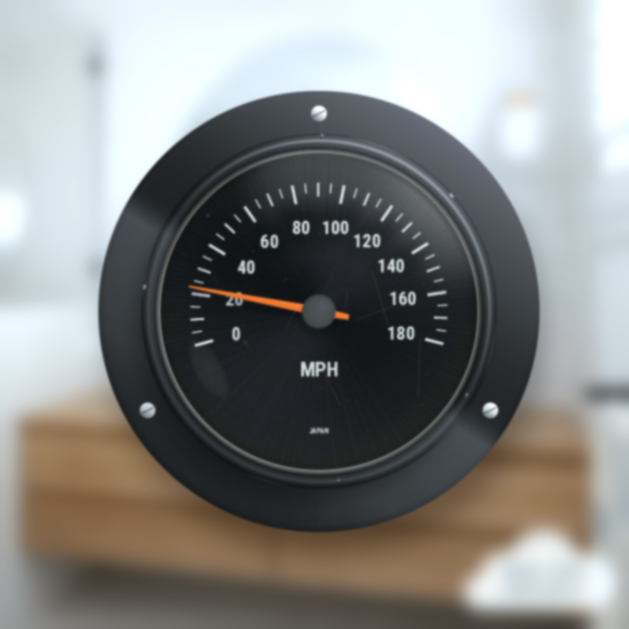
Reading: 22.5 mph
